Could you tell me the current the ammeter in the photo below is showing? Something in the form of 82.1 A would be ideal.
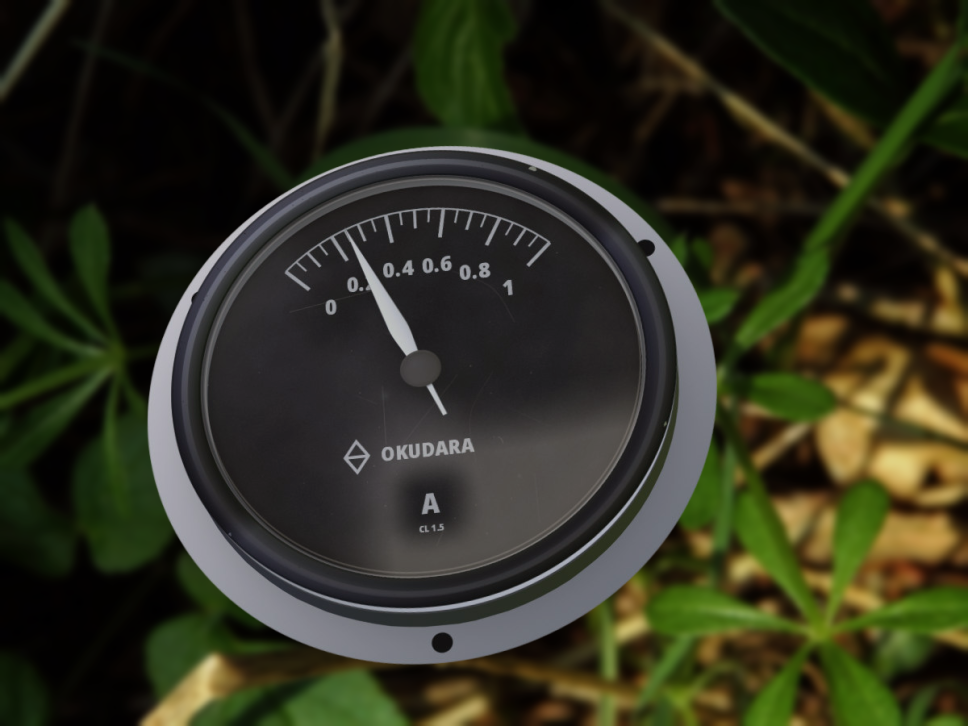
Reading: 0.25 A
